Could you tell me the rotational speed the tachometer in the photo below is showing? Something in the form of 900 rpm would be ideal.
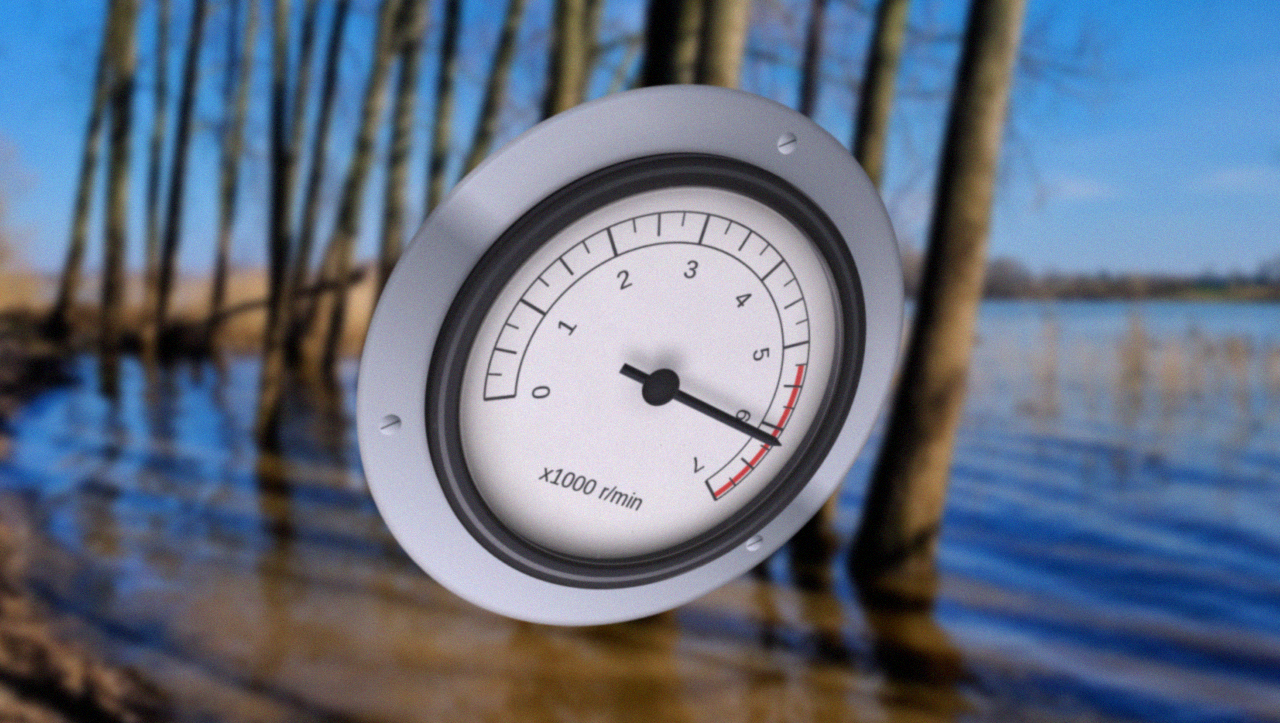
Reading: 6125 rpm
